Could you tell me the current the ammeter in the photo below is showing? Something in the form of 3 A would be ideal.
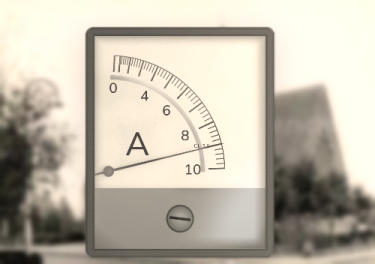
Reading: 9 A
